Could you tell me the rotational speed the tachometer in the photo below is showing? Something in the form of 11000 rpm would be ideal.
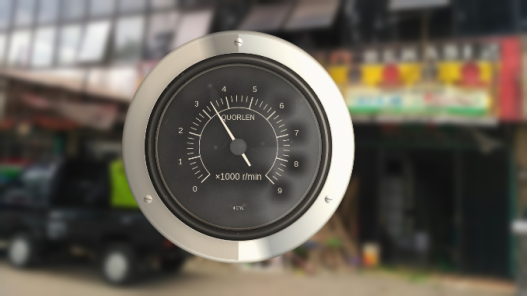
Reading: 3400 rpm
